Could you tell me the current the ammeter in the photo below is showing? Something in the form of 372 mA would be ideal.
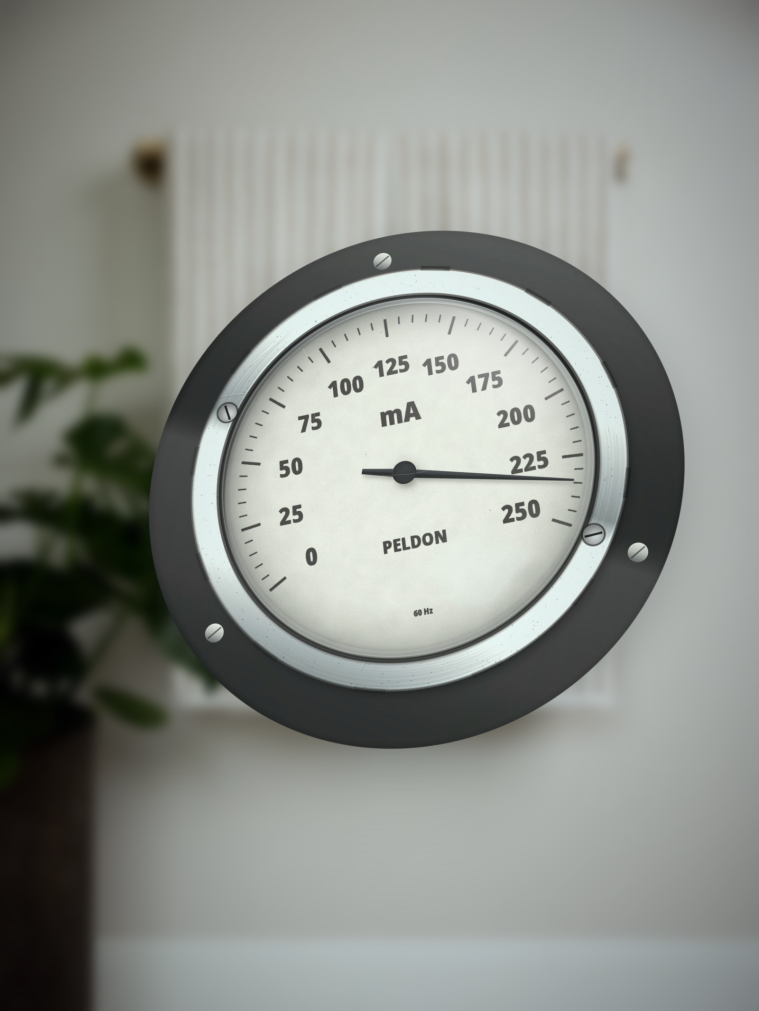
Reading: 235 mA
